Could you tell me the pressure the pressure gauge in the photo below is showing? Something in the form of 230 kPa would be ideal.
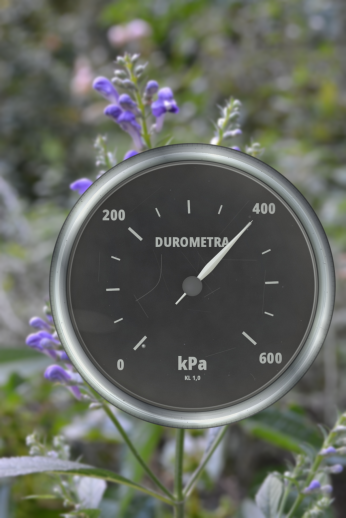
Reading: 400 kPa
